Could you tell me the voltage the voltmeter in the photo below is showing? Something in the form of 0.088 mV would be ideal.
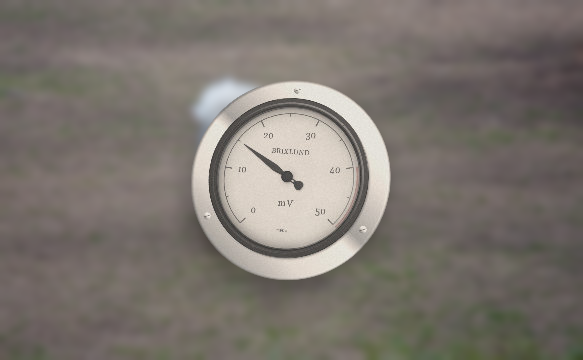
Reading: 15 mV
